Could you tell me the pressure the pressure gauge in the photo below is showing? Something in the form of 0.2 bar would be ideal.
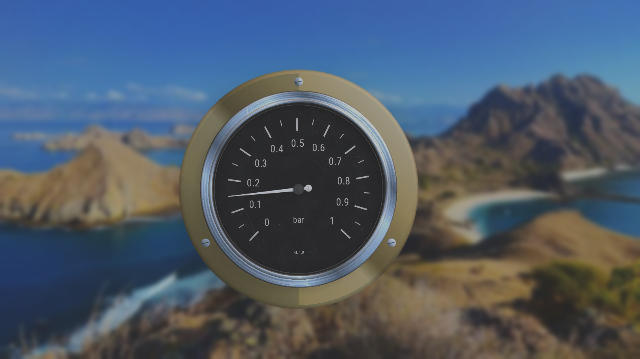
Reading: 0.15 bar
